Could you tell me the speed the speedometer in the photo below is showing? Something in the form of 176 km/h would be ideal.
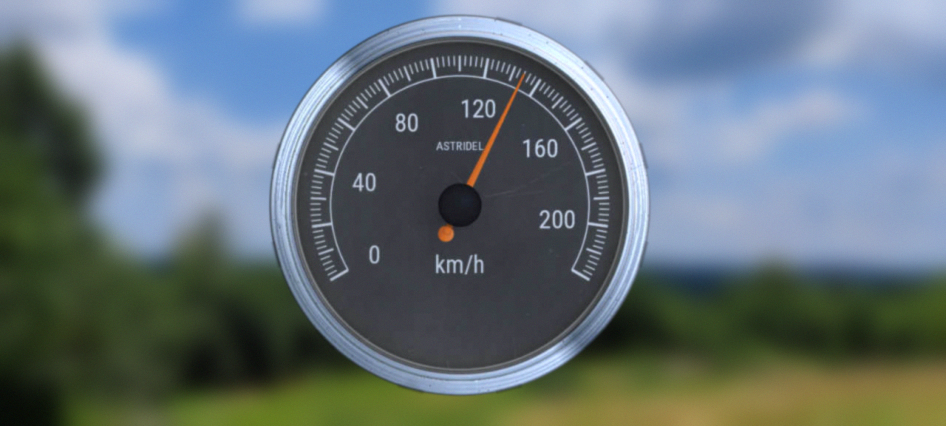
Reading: 134 km/h
